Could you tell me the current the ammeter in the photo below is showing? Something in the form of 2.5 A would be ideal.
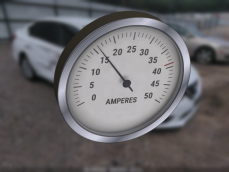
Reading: 16 A
